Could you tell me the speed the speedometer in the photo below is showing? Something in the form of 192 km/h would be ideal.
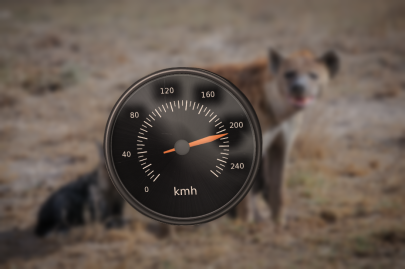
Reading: 205 km/h
